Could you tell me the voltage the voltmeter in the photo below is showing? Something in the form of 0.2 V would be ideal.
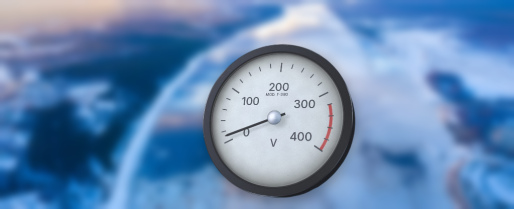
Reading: 10 V
